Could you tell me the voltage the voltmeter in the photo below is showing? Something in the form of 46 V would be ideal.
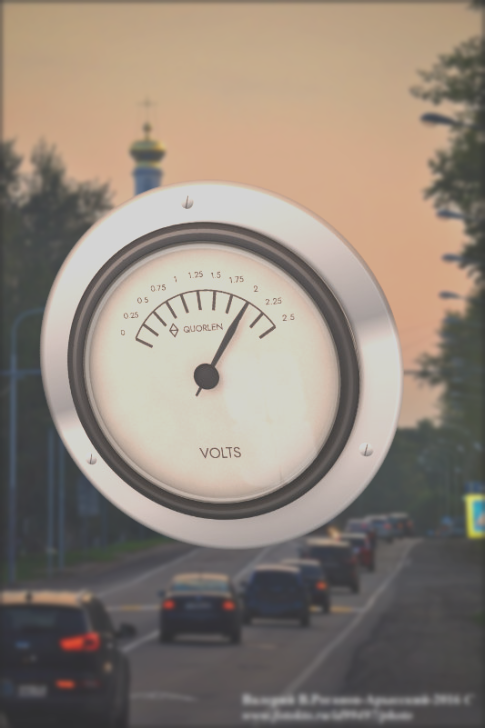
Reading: 2 V
